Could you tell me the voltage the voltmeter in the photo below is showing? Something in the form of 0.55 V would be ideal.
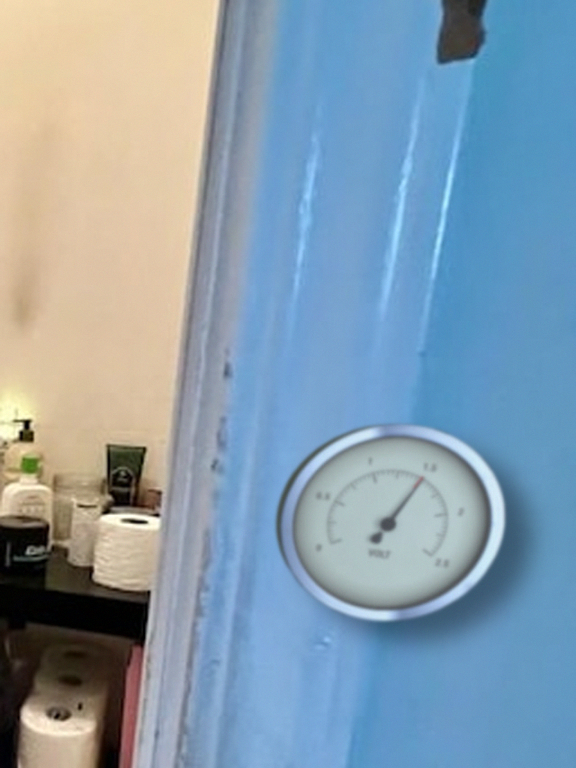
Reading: 1.5 V
